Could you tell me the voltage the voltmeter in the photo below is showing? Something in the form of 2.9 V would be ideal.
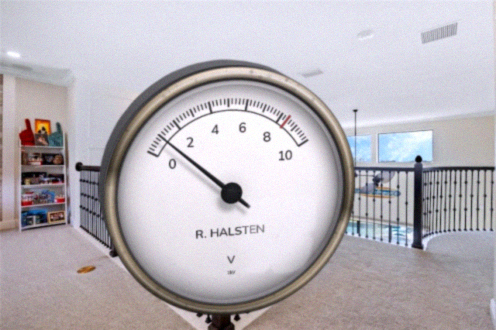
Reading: 1 V
